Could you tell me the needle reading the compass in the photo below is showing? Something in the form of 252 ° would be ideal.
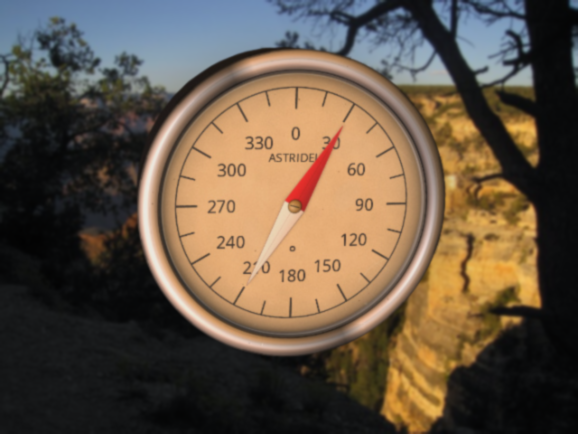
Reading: 30 °
